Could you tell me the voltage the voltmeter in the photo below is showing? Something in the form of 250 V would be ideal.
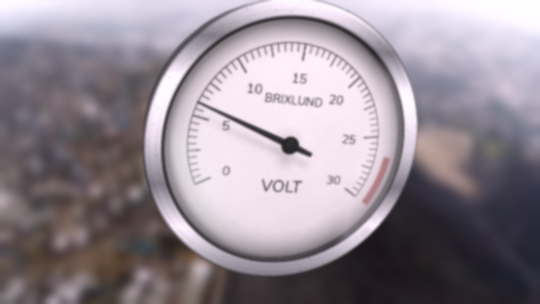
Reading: 6 V
